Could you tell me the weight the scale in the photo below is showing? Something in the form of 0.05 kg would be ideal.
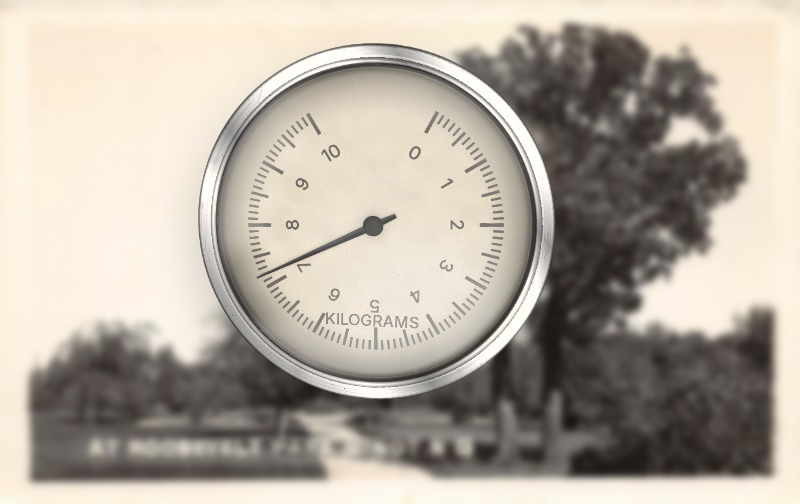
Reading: 7.2 kg
